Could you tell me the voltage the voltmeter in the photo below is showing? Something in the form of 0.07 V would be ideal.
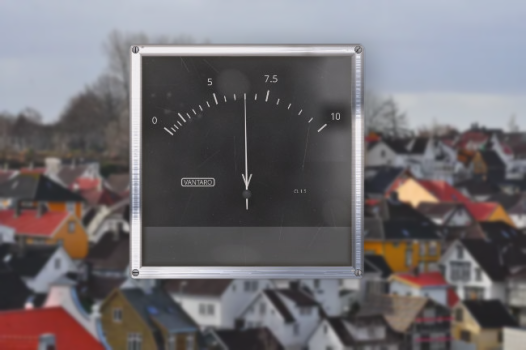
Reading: 6.5 V
